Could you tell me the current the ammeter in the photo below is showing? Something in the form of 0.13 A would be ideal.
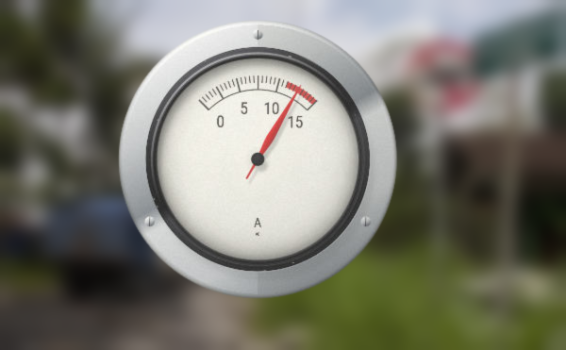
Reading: 12.5 A
